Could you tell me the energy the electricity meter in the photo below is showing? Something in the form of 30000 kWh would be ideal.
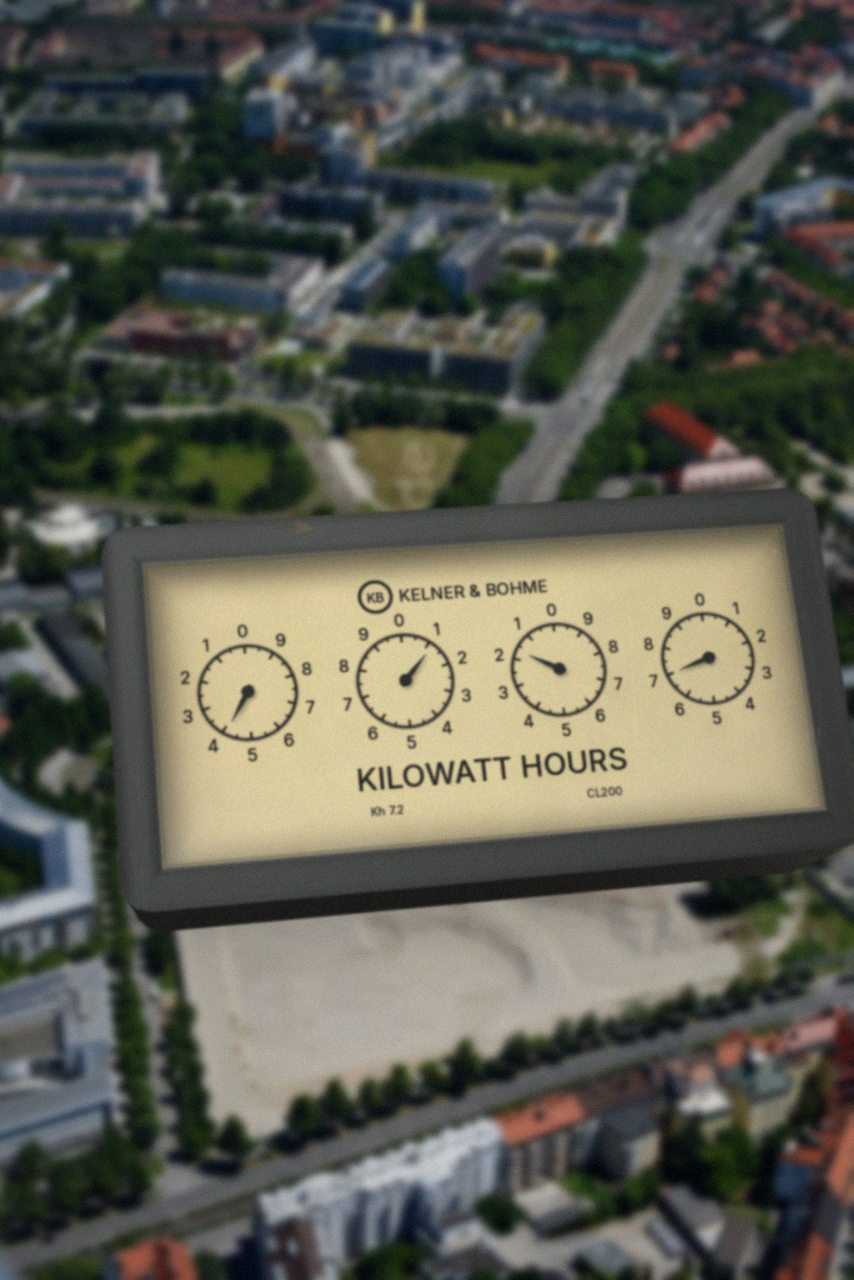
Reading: 4117 kWh
